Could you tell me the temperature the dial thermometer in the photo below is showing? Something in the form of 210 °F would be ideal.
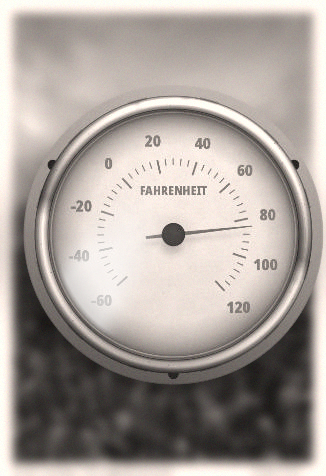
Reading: 84 °F
